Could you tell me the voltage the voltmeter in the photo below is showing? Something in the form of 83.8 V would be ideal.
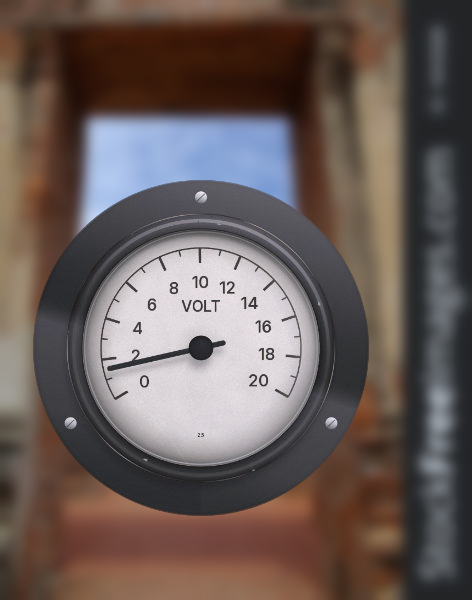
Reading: 1.5 V
